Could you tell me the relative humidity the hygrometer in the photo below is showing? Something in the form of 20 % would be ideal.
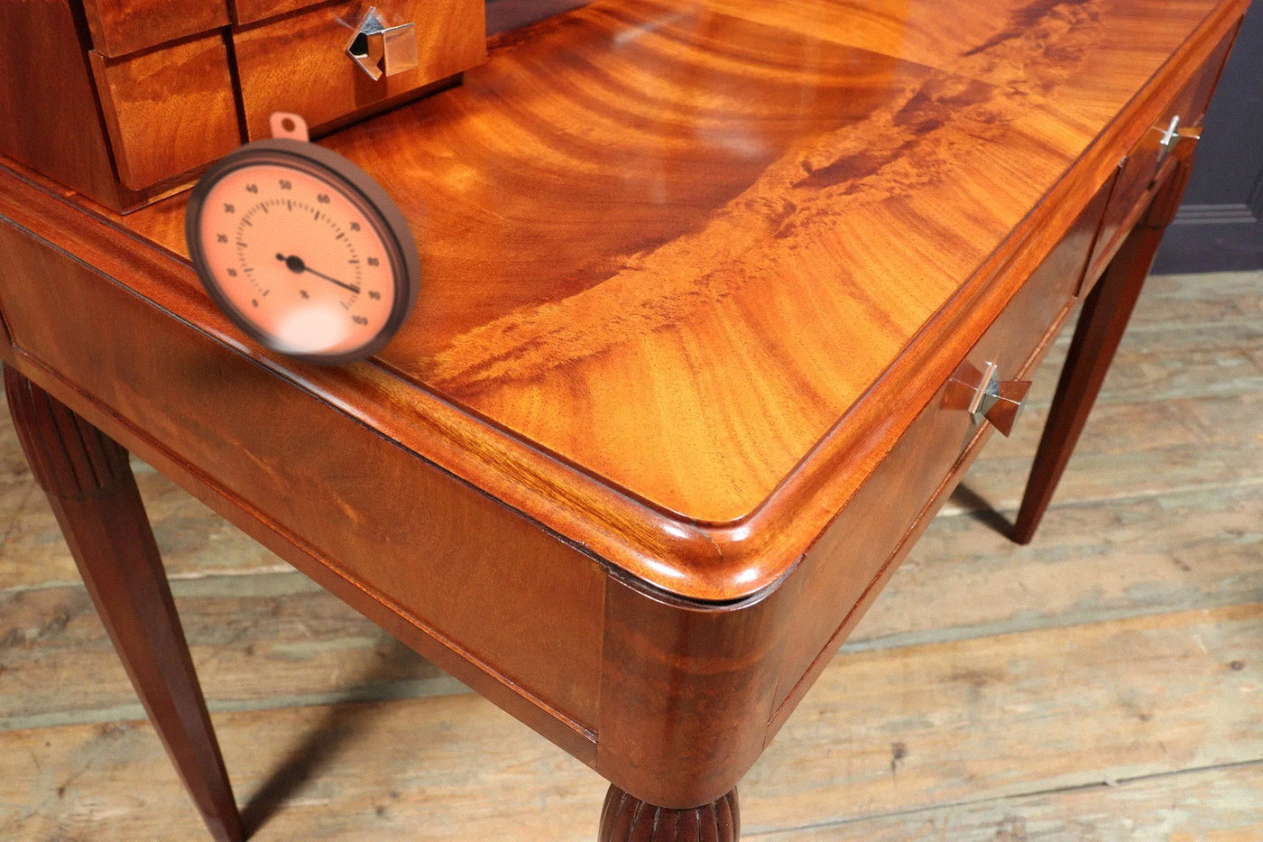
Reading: 90 %
